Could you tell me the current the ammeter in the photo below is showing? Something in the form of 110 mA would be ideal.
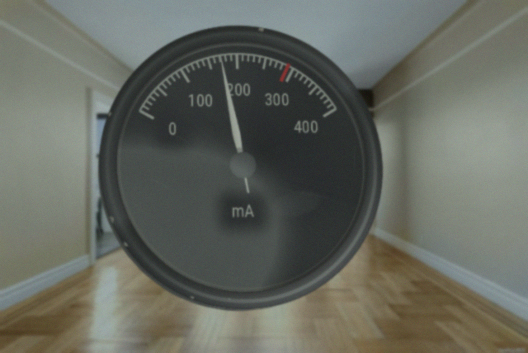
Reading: 170 mA
